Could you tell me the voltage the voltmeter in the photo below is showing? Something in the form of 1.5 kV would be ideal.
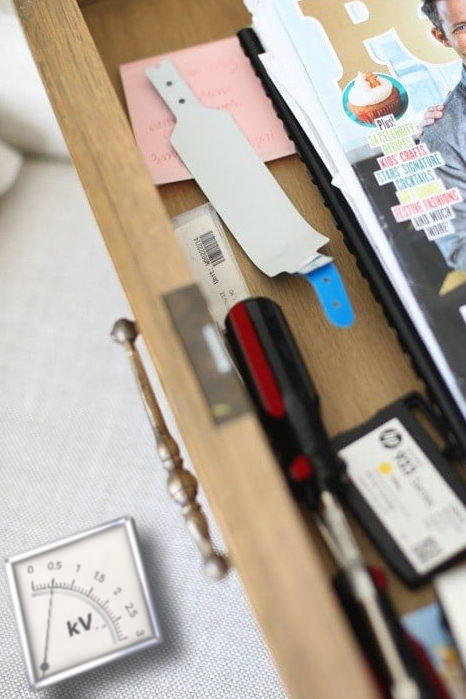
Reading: 0.5 kV
